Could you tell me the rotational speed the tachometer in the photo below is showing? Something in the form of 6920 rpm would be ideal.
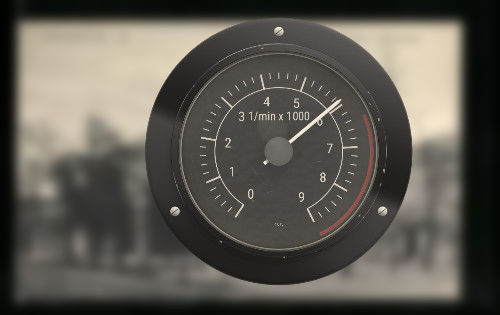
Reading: 5900 rpm
